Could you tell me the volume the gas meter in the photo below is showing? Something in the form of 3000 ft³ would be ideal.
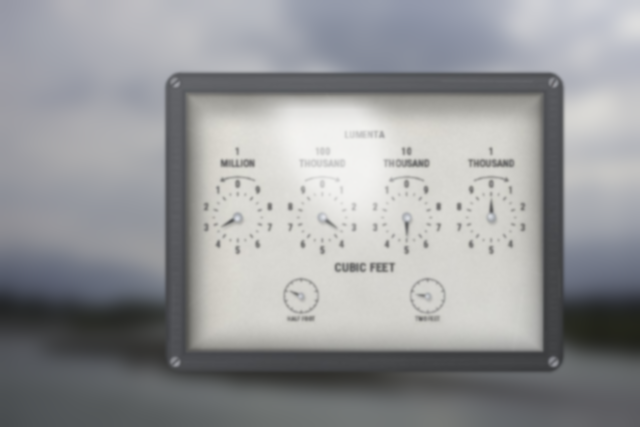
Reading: 335000 ft³
